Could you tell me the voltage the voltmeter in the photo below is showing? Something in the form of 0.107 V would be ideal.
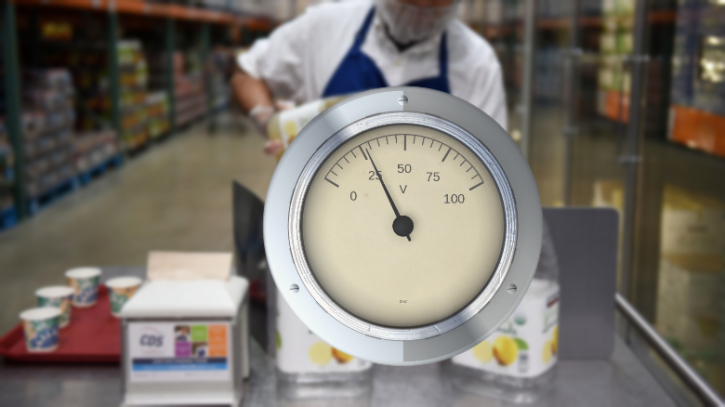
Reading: 27.5 V
